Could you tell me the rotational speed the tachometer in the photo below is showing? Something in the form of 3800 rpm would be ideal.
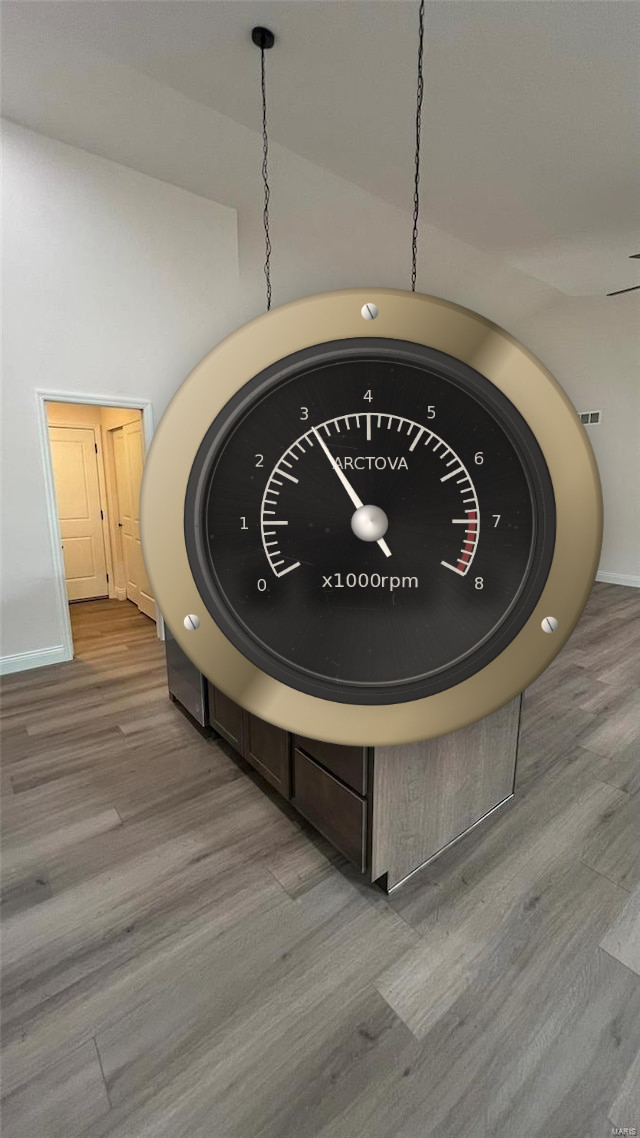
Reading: 3000 rpm
